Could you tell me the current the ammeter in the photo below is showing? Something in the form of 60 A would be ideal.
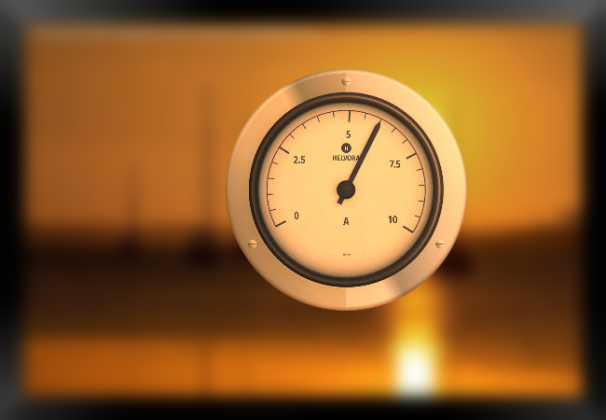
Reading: 6 A
